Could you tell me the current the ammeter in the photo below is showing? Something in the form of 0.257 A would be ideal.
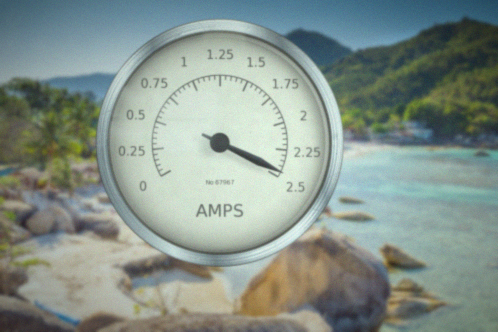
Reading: 2.45 A
